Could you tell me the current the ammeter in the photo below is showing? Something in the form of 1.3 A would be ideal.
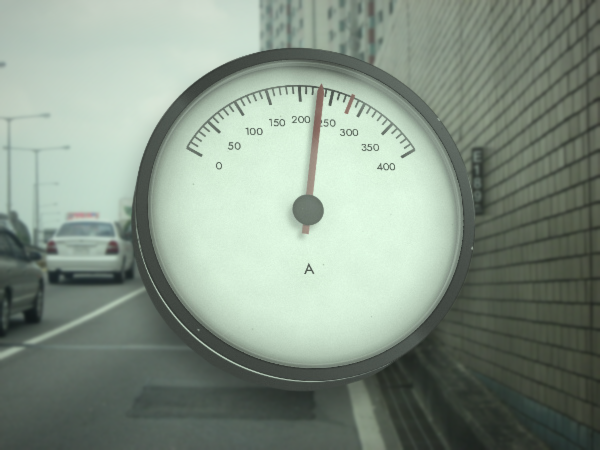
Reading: 230 A
